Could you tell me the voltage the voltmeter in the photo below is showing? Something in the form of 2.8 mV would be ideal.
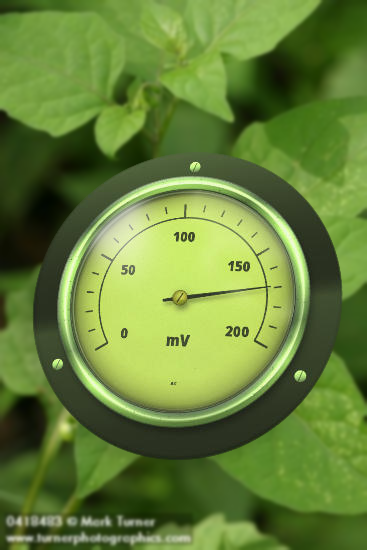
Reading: 170 mV
